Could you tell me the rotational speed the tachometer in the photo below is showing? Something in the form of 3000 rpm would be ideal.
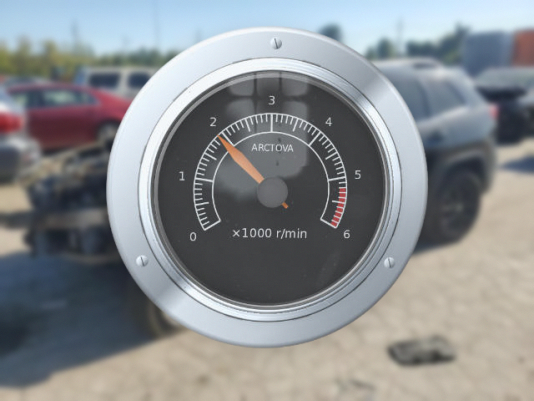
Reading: 1900 rpm
